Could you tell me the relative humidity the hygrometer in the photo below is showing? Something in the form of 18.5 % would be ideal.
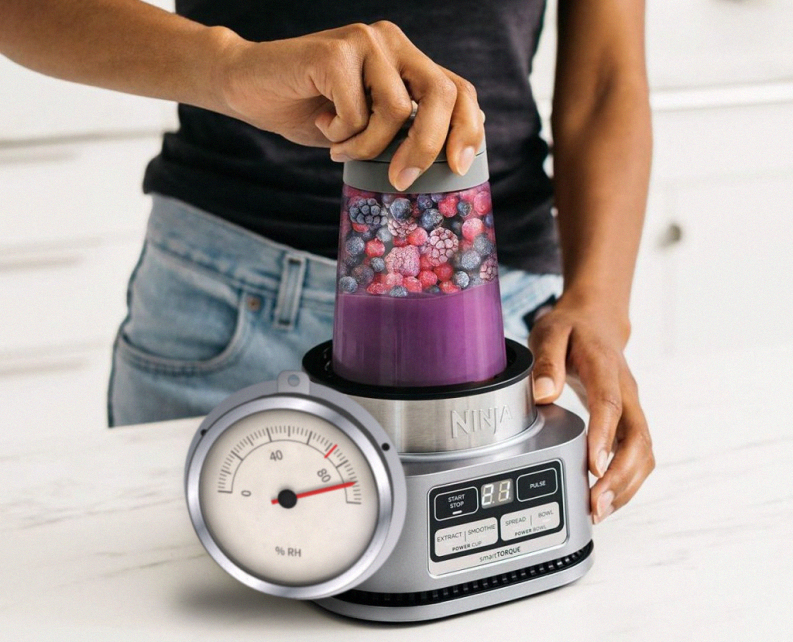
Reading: 90 %
